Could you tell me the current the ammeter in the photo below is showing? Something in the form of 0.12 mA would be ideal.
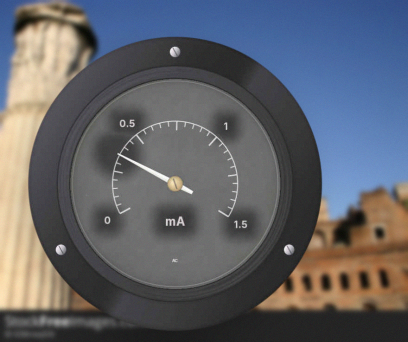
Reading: 0.35 mA
